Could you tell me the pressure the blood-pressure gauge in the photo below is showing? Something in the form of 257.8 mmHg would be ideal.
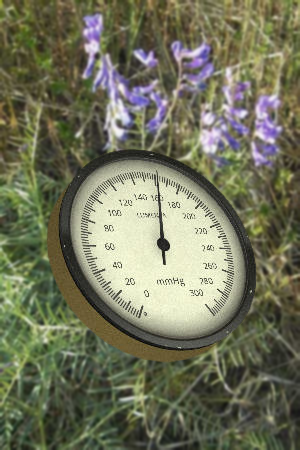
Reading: 160 mmHg
